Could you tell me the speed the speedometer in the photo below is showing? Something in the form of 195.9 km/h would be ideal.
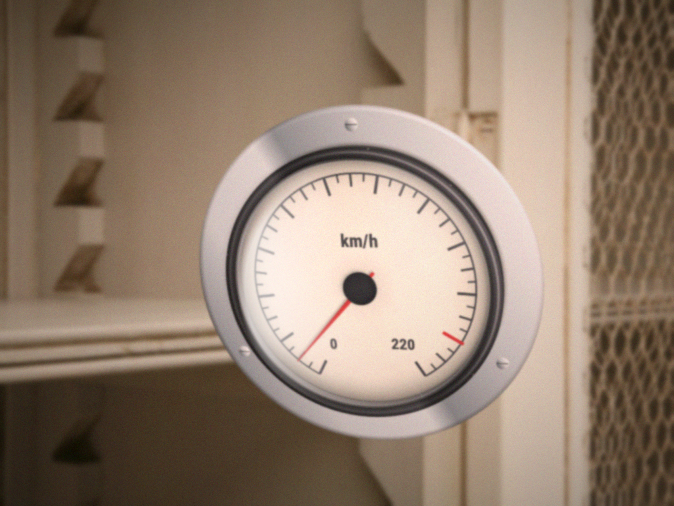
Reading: 10 km/h
